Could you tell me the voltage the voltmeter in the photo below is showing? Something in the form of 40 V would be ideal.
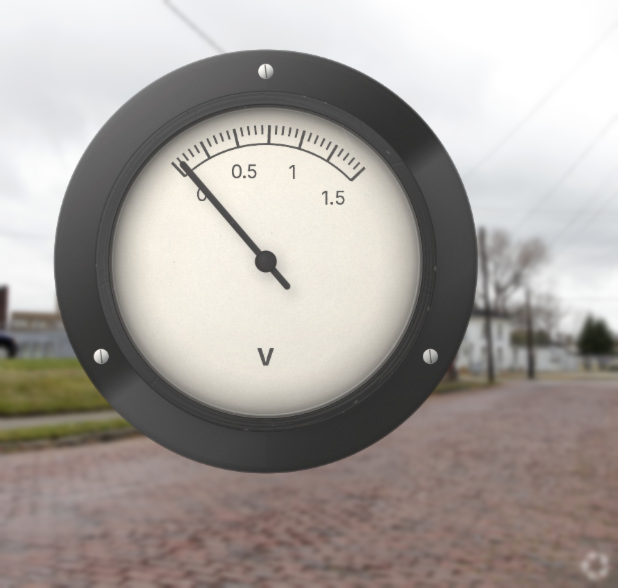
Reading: 0.05 V
